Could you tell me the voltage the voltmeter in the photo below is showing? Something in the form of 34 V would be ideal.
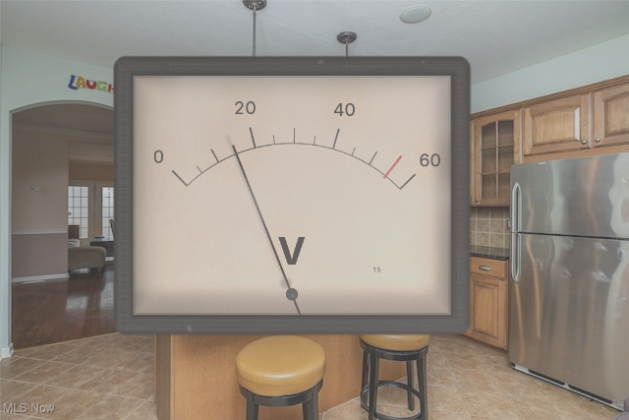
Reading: 15 V
